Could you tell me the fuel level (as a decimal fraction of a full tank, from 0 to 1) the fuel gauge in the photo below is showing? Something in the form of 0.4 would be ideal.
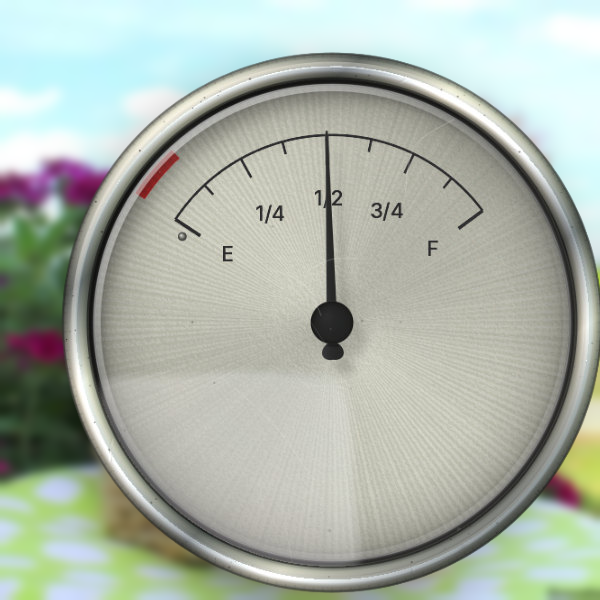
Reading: 0.5
